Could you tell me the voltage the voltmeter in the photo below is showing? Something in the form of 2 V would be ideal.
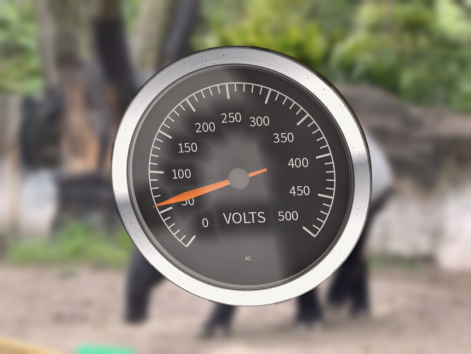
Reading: 60 V
